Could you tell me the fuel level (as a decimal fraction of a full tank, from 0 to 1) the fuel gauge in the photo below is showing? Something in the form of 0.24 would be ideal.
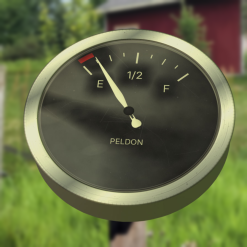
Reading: 0.125
